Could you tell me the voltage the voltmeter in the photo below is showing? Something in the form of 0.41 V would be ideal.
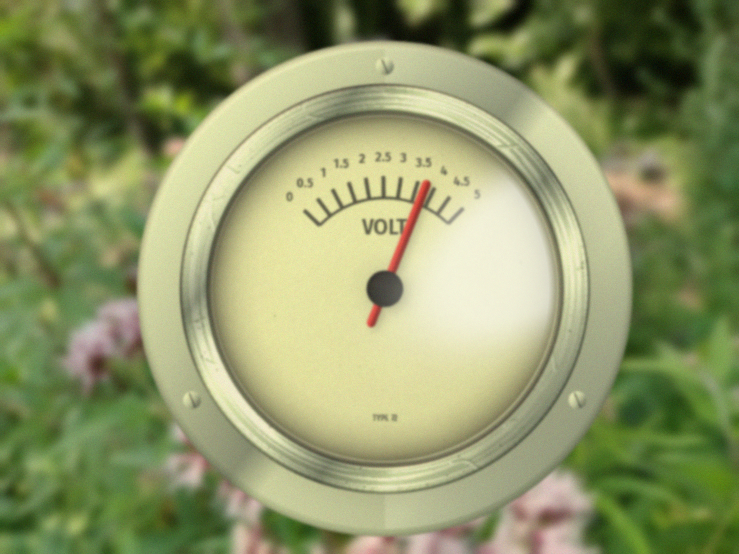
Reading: 3.75 V
